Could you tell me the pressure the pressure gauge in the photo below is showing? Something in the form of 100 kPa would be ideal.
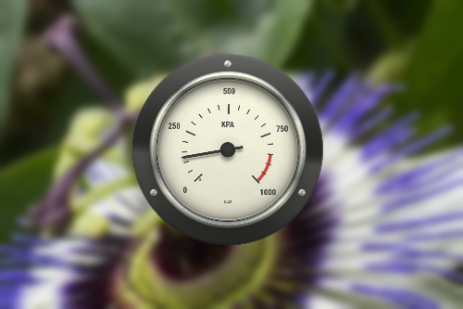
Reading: 125 kPa
